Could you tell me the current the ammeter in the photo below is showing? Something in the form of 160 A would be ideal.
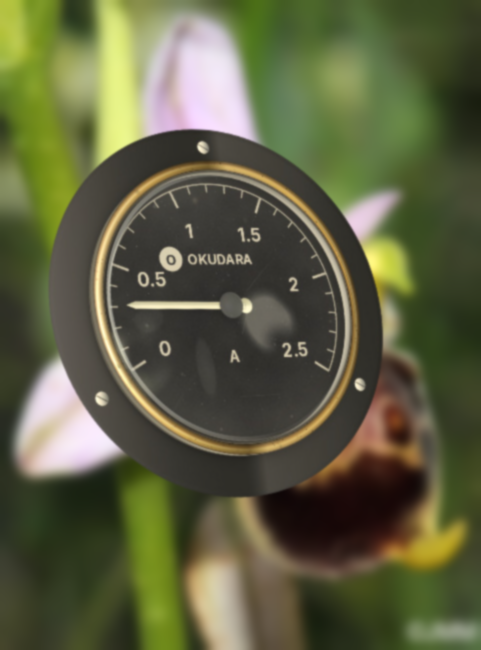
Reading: 0.3 A
